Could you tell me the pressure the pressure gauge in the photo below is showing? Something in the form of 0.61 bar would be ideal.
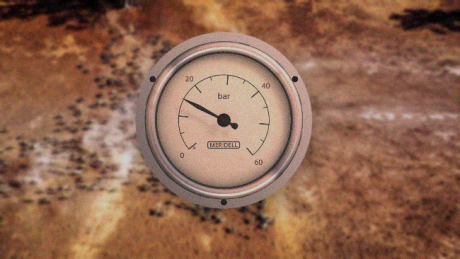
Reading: 15 bar
